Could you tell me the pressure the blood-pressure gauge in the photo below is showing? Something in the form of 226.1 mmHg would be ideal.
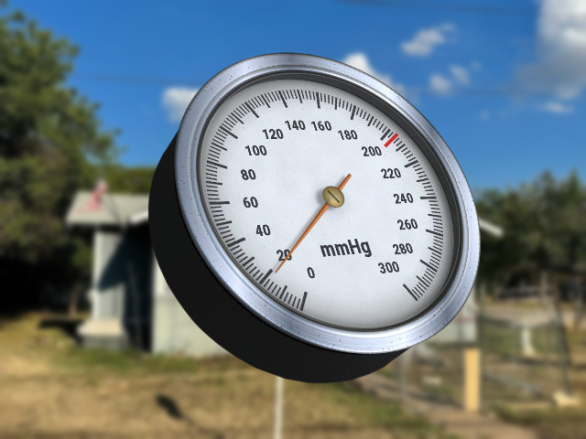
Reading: 18 mmHg
